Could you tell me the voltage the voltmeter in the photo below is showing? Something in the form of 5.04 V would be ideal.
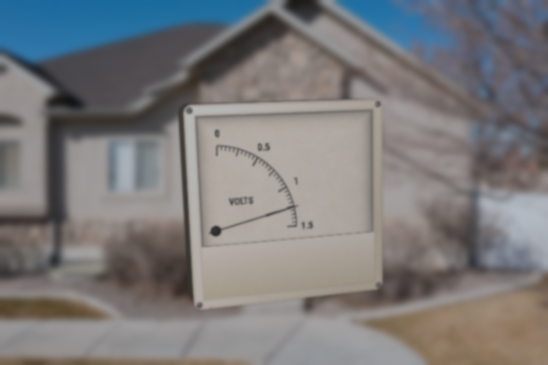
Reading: 1.25 V
